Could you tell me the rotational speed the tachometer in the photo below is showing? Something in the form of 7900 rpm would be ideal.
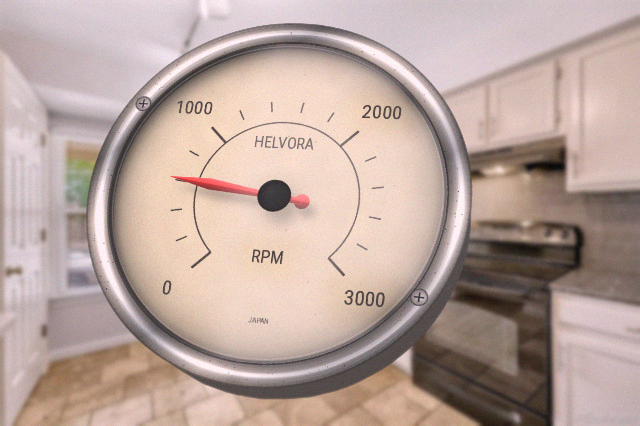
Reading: 600 rpm
